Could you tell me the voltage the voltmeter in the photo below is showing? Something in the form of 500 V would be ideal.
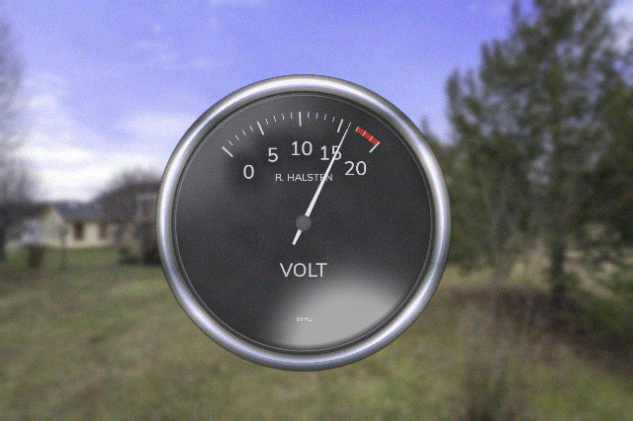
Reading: 16 V
